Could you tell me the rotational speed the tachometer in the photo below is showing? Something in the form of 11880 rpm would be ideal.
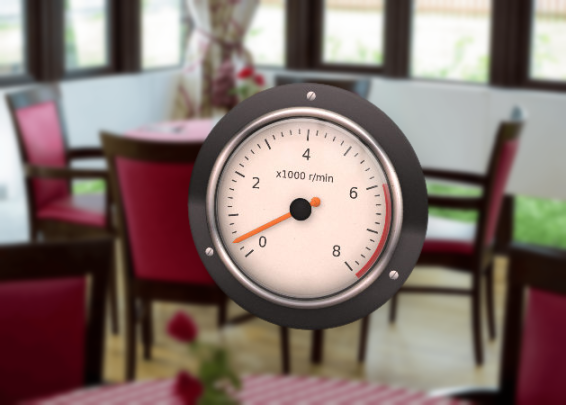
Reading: 400 rpm
